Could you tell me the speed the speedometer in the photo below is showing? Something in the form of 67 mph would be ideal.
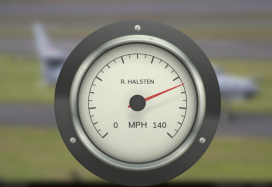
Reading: 105 mph
